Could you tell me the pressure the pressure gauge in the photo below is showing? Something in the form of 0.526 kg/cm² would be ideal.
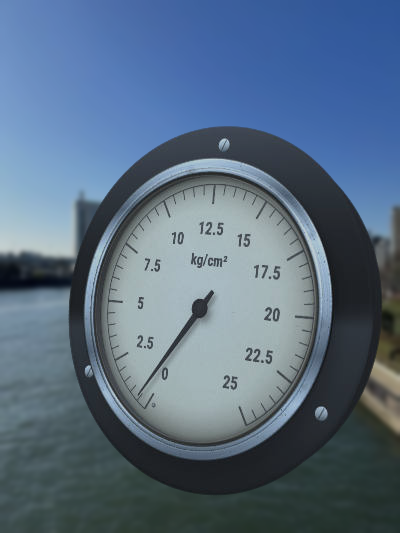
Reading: 0.5 kg/cm²
